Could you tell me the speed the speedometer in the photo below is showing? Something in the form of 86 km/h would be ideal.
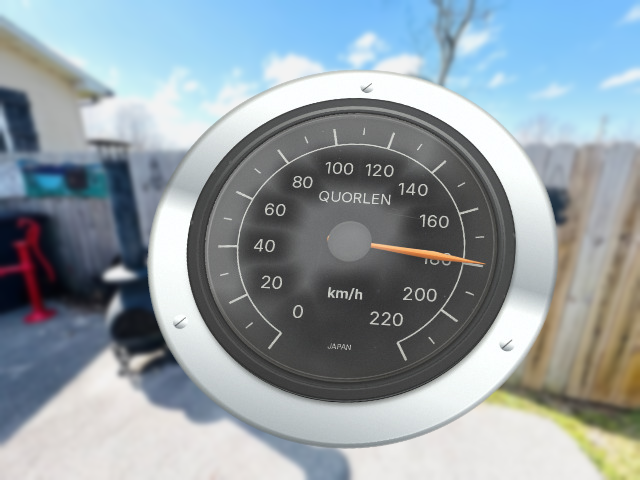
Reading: 180 km/h
